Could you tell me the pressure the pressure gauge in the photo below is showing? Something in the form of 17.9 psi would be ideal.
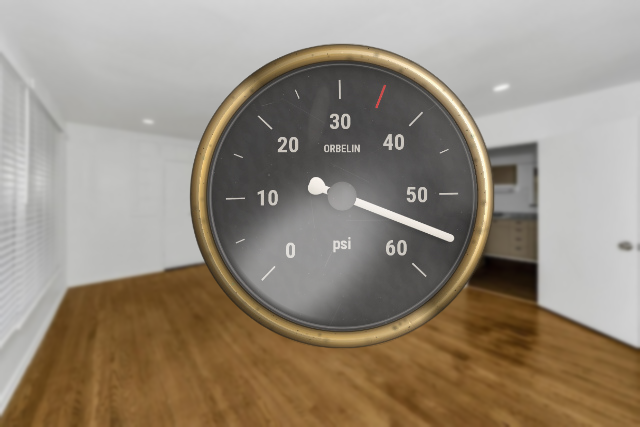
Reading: 55 psi
